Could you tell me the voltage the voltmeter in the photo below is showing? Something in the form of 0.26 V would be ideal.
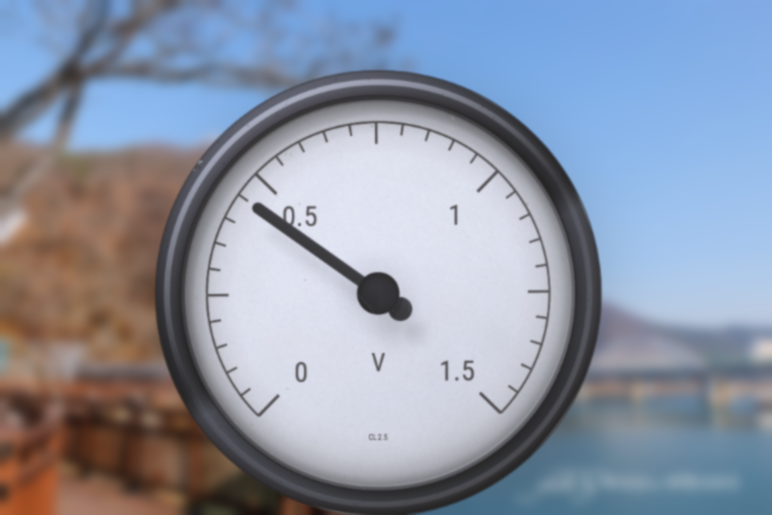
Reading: 0.45 V
